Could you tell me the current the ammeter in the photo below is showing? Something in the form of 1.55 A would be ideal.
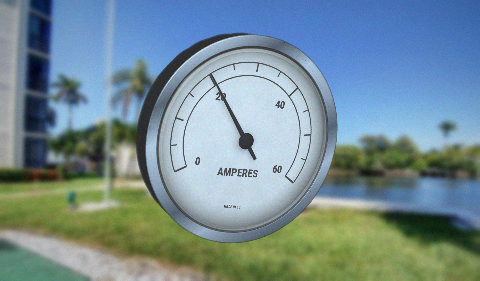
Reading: 20 A
